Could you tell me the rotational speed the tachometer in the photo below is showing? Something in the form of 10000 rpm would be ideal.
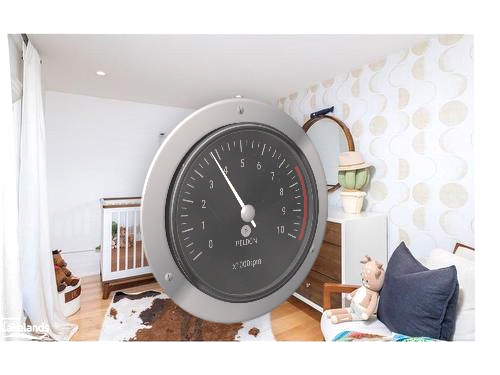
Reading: 3750 rpm
